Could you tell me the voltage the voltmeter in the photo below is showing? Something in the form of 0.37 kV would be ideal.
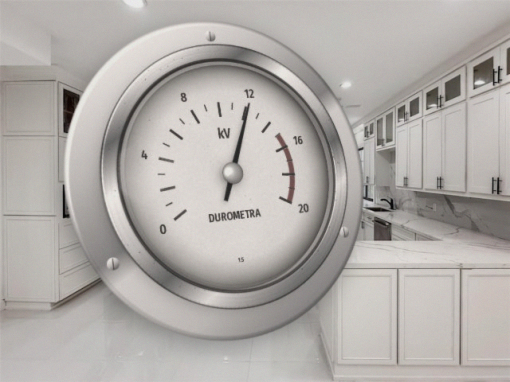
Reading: 12 kV
